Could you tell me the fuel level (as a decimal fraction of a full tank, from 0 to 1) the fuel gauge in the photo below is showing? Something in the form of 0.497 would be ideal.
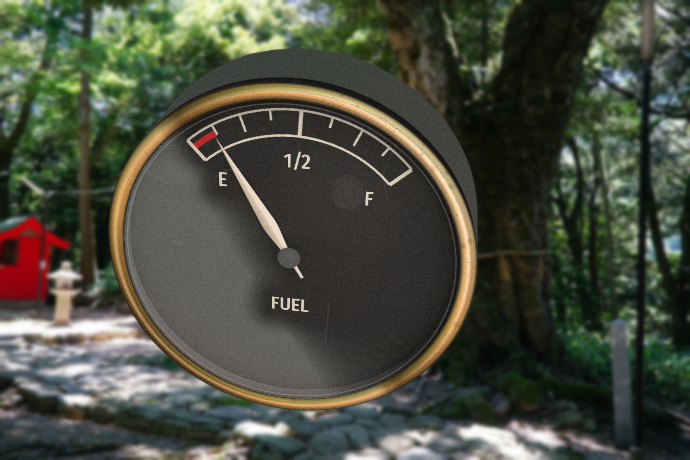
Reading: 0.125
